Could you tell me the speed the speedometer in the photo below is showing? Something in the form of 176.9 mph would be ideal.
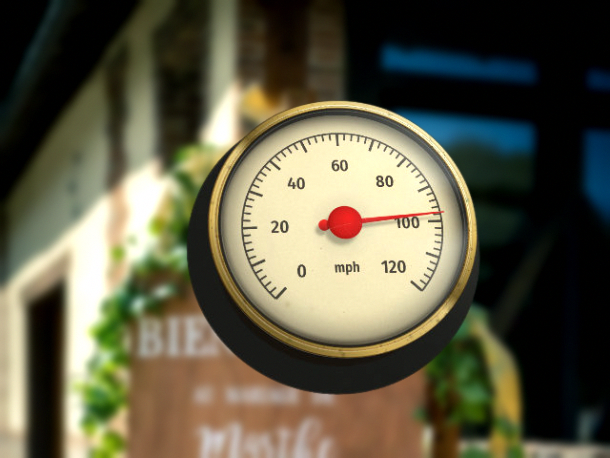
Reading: 98 mph
